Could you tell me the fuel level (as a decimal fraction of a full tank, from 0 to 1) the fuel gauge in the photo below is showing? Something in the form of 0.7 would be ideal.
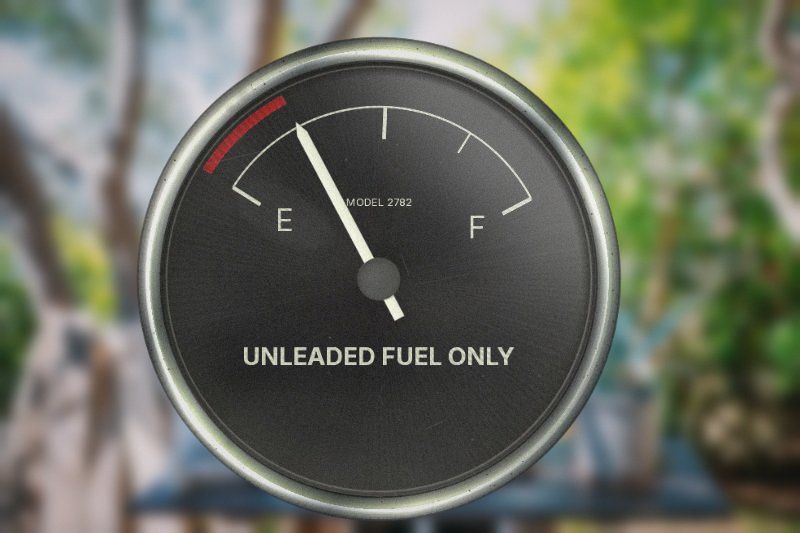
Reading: 0.25
